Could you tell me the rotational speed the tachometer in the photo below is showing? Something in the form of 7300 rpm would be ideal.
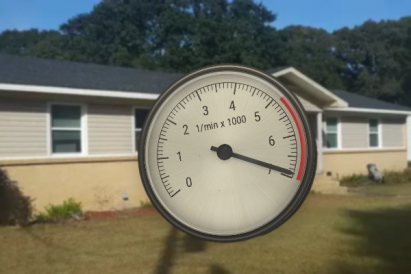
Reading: 6900 rpm
